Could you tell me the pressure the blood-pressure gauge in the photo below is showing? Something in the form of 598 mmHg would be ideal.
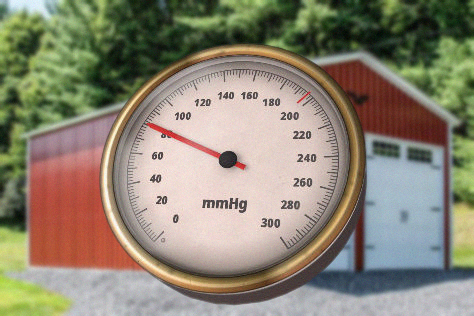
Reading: 80 mmHg
